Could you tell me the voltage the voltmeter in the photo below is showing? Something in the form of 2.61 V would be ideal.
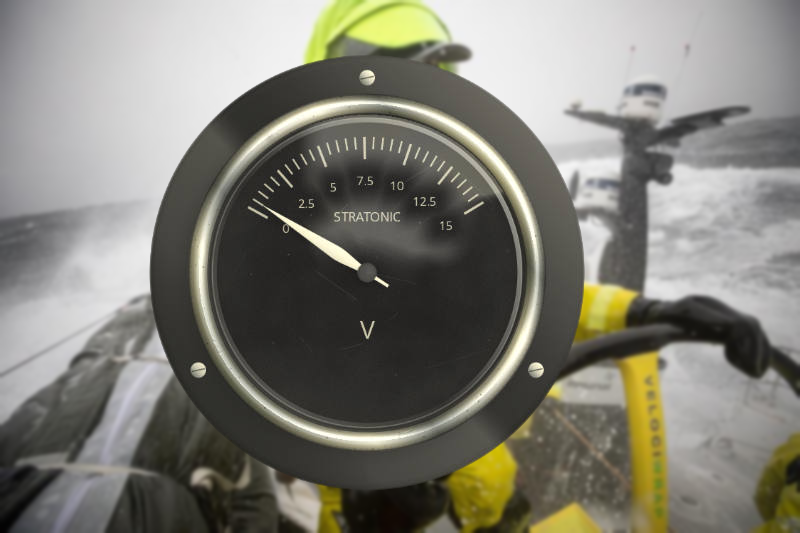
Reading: 0.5 V
